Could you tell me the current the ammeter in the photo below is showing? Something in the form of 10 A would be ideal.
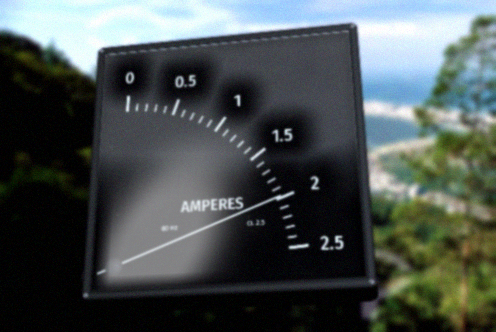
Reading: 2 A
